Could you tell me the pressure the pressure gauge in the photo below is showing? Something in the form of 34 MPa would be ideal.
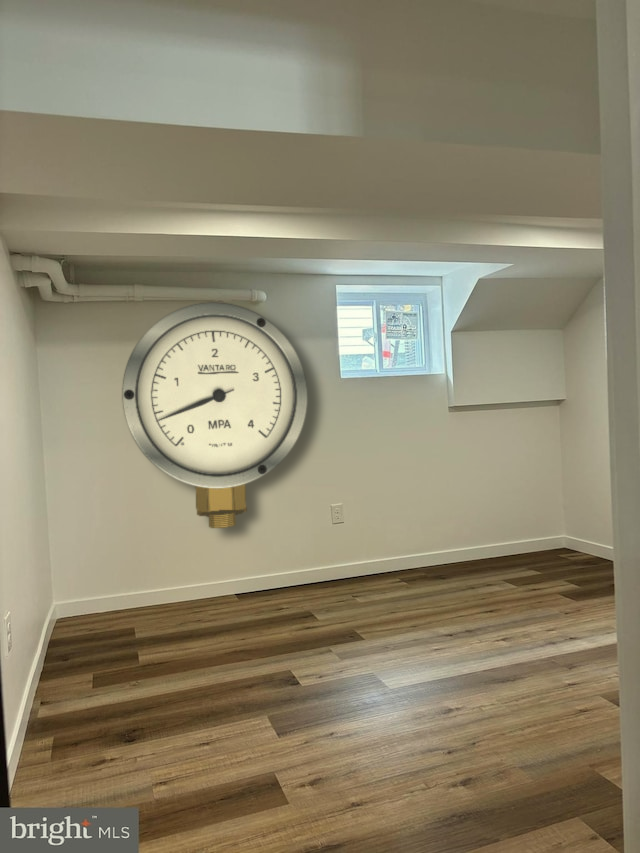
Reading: 0.4 MPa
